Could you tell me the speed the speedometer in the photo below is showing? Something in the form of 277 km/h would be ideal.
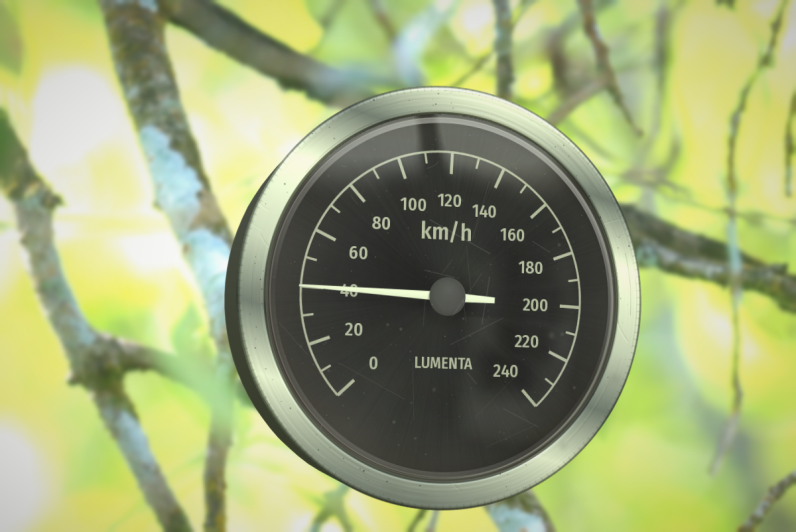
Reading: 40 km/h
